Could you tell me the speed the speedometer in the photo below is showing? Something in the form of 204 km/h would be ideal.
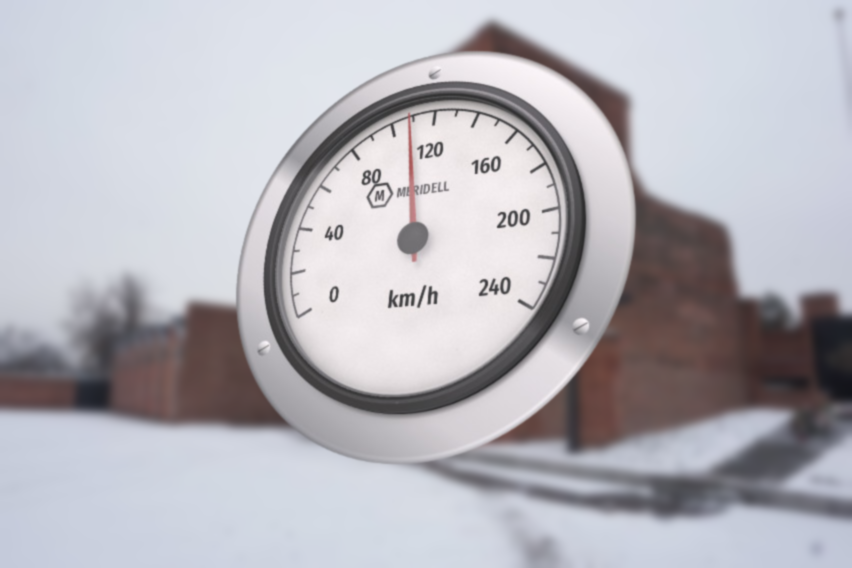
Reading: 110 km/h
